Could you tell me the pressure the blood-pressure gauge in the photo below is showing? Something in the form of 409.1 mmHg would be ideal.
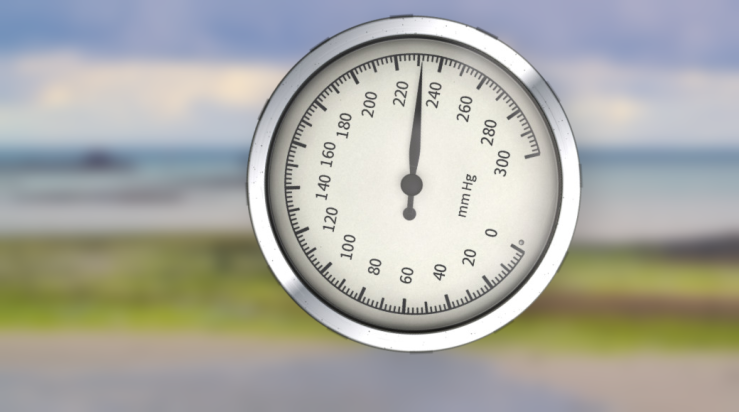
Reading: 232 mmHg
